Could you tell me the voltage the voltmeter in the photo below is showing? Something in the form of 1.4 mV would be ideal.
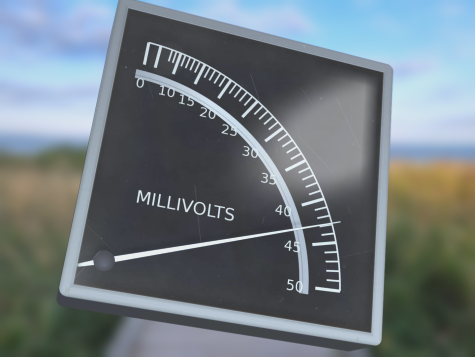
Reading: 43 mV
